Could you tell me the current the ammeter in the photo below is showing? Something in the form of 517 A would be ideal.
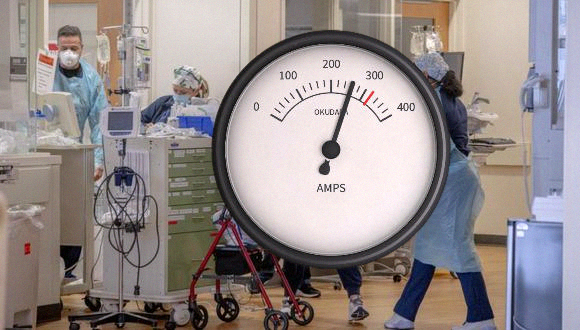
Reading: 260 A
